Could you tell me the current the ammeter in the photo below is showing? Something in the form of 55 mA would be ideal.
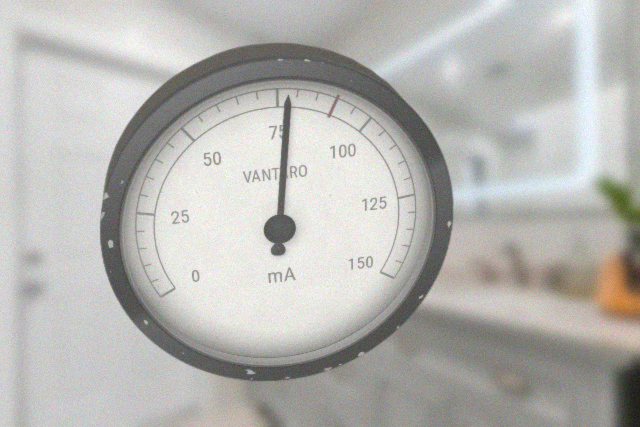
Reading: 77.5 mA
